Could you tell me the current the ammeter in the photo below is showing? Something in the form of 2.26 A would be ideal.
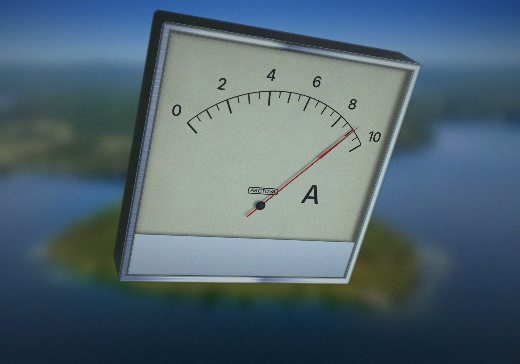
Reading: 9 A
